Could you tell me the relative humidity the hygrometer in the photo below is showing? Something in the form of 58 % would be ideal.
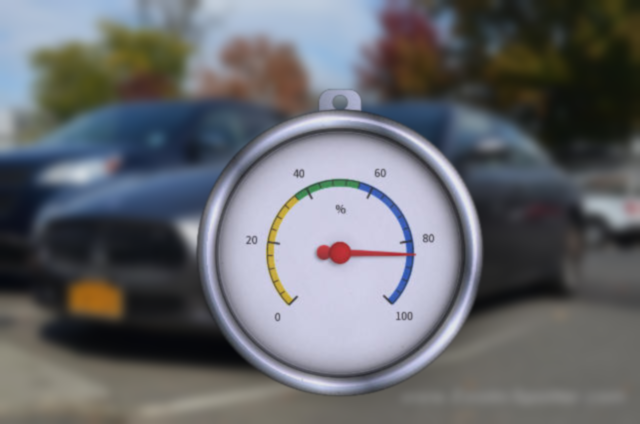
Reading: 84 %
